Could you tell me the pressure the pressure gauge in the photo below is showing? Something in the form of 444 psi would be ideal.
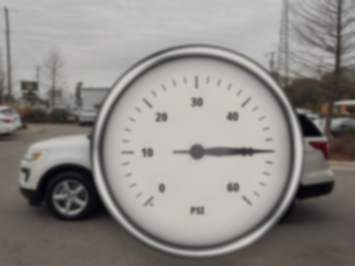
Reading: 50 psi
